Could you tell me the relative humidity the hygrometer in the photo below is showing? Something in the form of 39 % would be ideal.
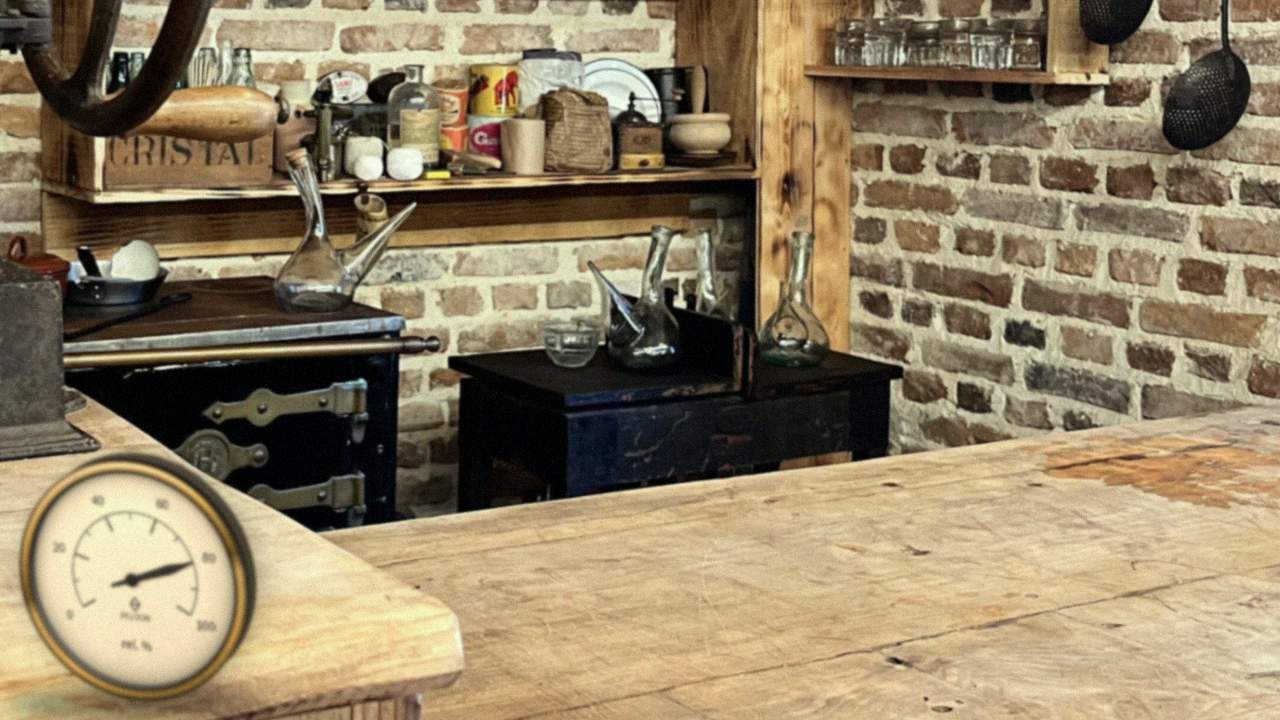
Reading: 80 %
